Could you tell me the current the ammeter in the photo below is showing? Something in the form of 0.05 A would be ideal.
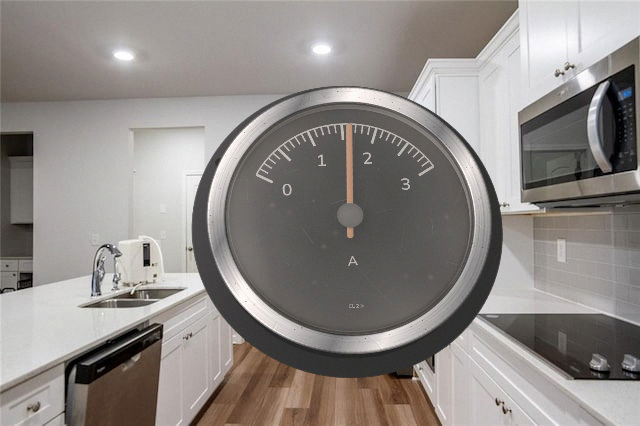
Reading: 1.6 A
